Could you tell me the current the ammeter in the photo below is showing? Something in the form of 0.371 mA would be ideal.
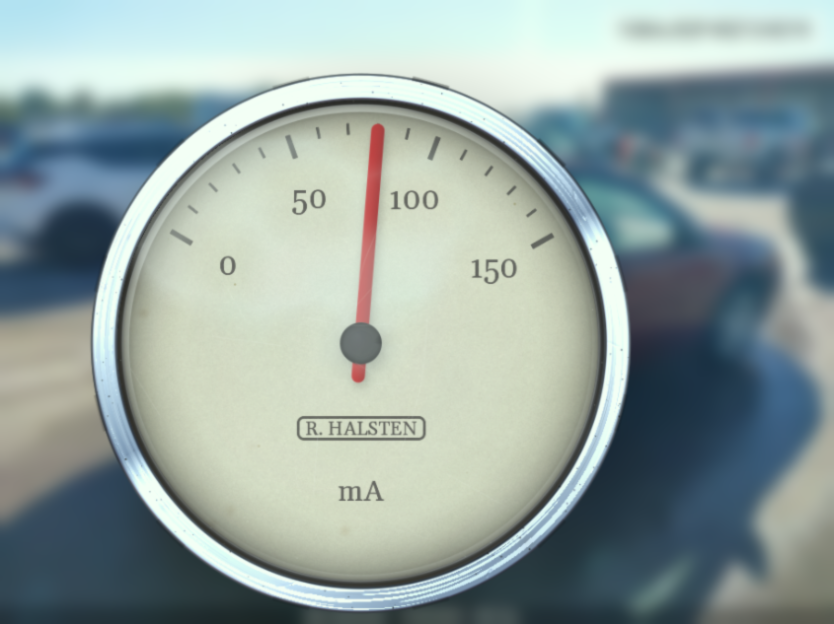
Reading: 80 mA
